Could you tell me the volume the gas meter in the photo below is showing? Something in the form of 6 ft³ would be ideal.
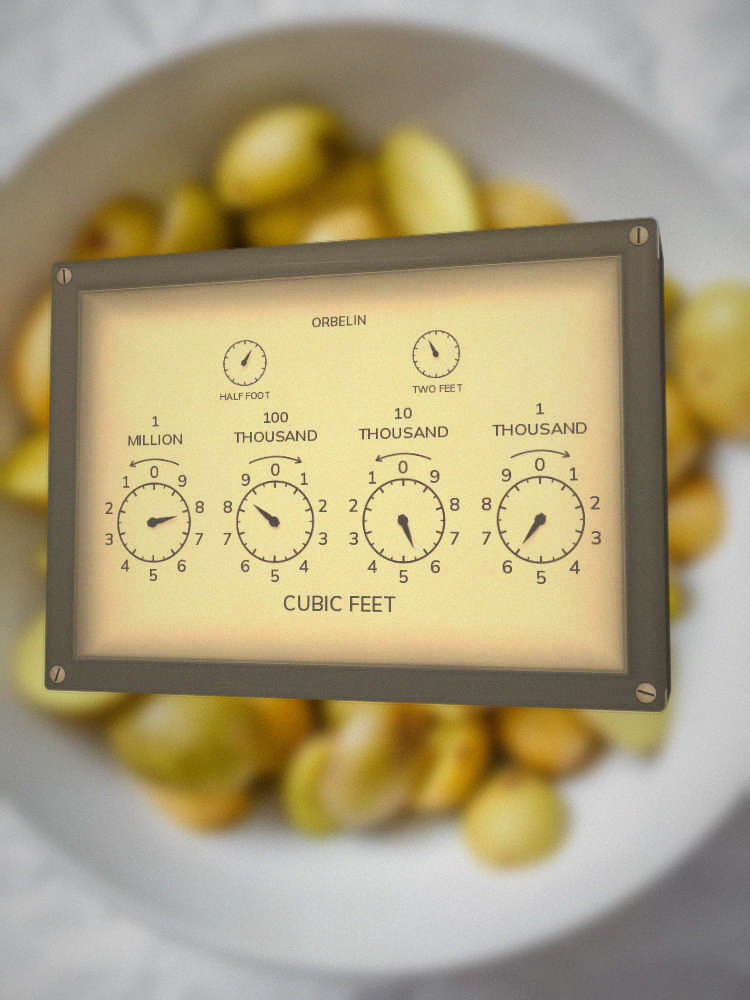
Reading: 785600 ft³
